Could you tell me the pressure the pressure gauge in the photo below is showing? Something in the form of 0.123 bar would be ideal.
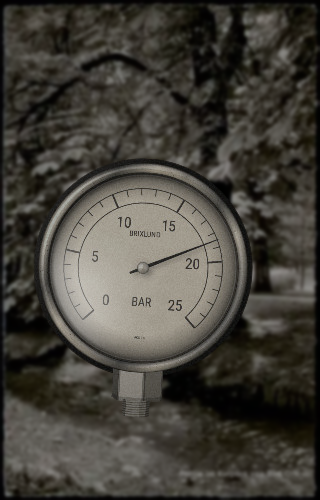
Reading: 18.5 bar
